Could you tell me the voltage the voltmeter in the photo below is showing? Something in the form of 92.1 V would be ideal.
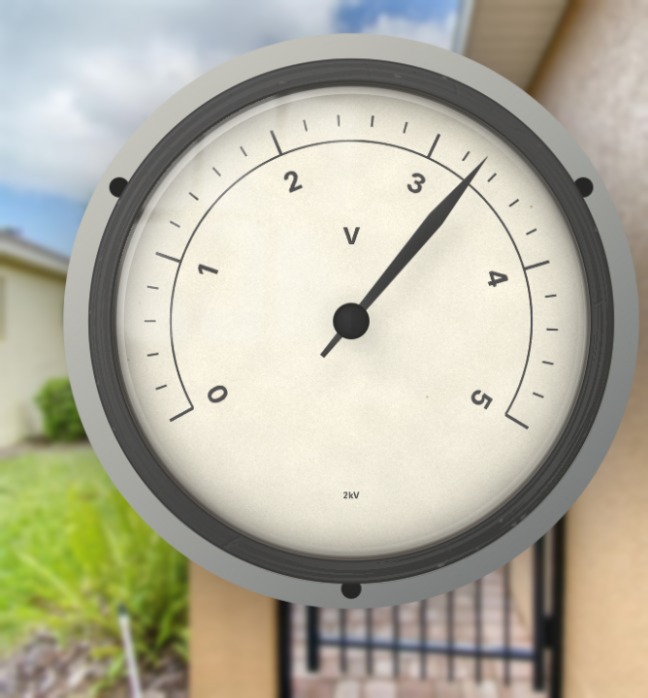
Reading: 3.3 V
